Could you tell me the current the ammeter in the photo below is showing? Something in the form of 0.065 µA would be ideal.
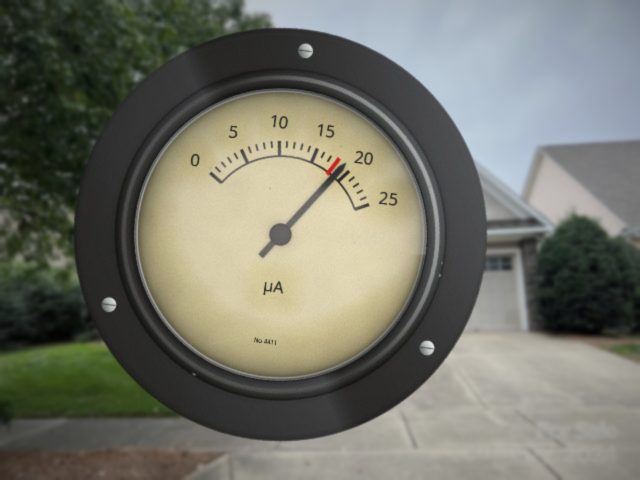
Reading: 19 µA
